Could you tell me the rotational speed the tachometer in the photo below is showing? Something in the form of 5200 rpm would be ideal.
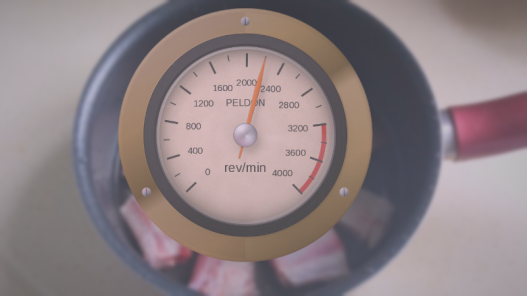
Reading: 2200 rpm
